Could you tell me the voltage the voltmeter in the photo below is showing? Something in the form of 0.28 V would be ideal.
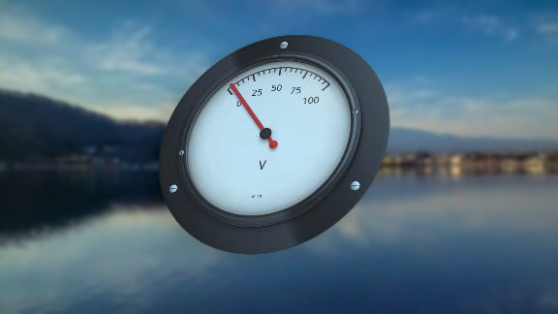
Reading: 5 V
